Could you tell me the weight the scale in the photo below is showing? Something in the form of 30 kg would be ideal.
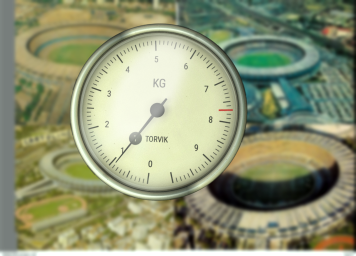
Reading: 0.9 kg
